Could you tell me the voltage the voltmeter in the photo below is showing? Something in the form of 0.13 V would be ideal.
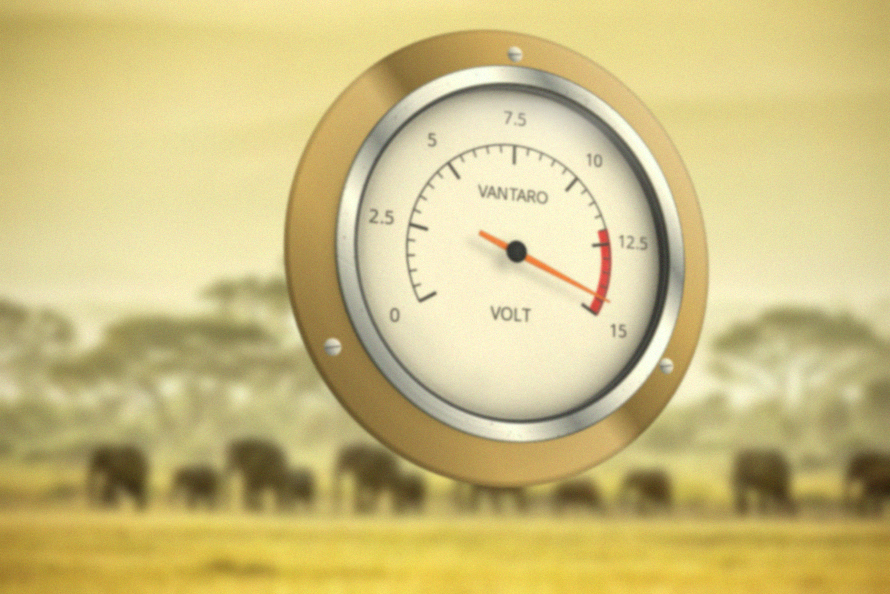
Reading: 14.5 V
